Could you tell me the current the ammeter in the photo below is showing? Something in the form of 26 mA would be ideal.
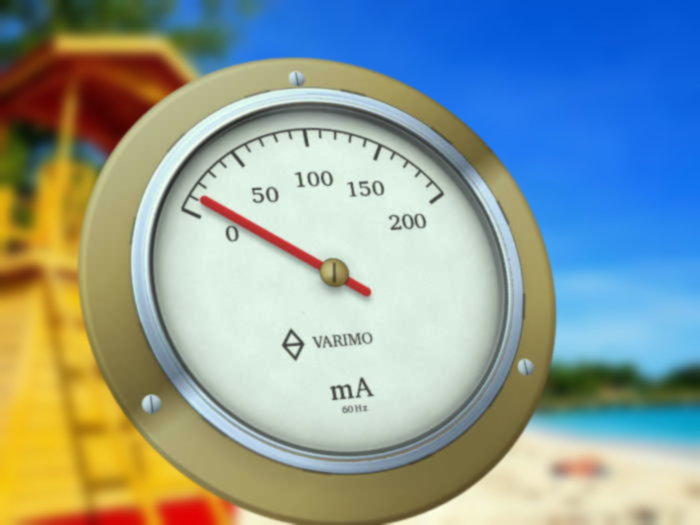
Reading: 10 mA
